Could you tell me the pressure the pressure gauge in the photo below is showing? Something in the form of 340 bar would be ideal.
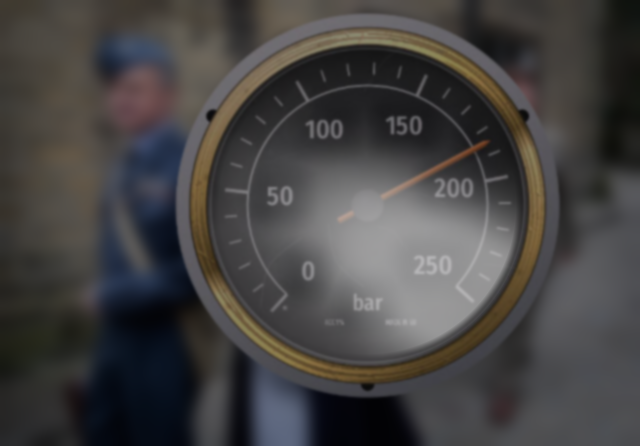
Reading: 185 bar
